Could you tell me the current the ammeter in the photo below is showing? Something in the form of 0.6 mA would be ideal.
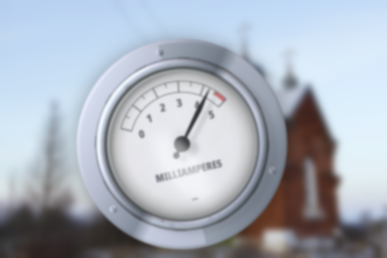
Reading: 4.25 mA
